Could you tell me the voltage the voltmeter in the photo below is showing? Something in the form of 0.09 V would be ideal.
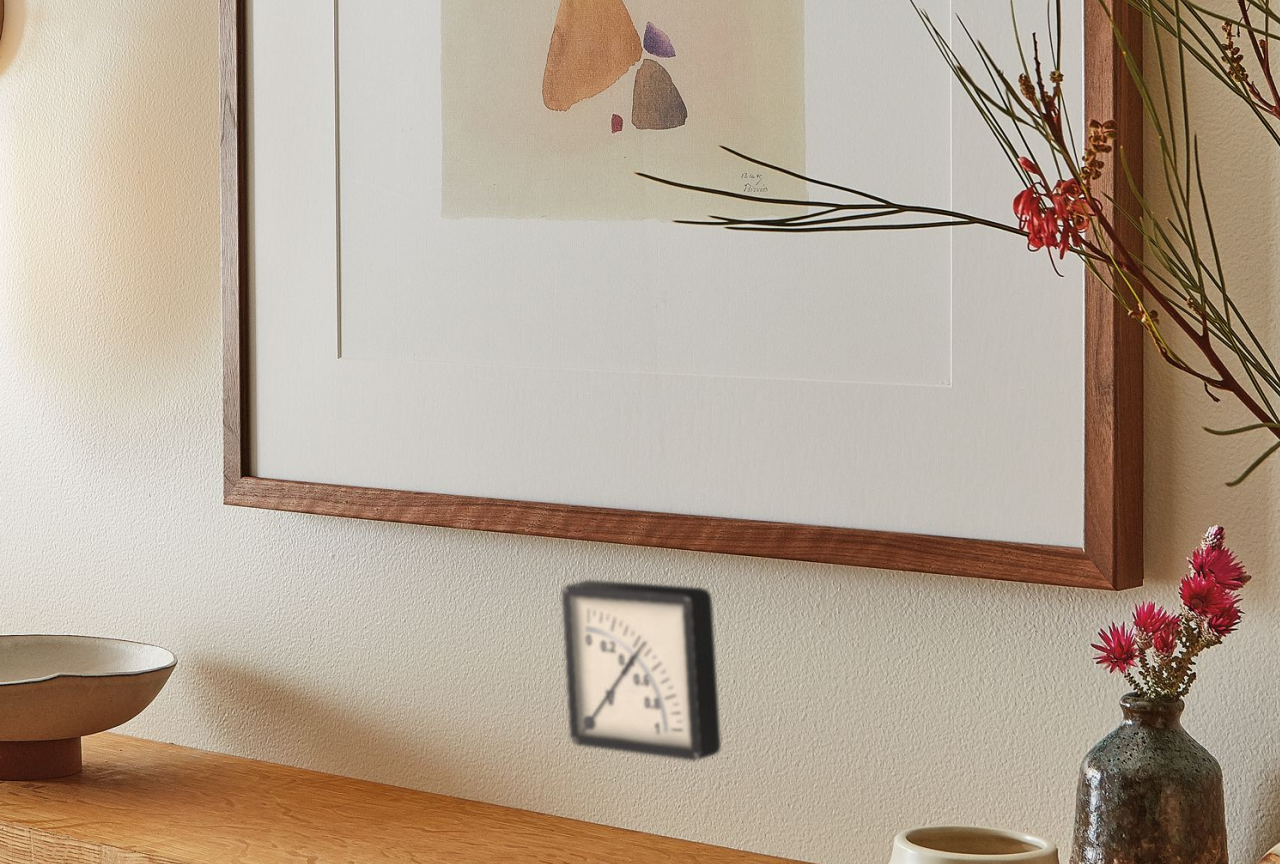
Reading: 0.45 V
